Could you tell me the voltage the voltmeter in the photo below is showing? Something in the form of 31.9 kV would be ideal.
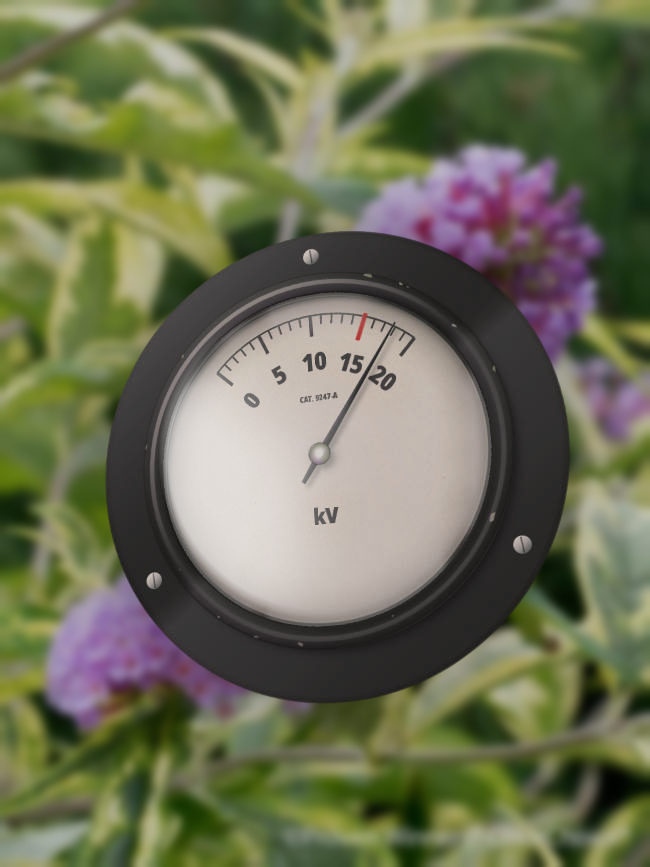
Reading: 18 kV
